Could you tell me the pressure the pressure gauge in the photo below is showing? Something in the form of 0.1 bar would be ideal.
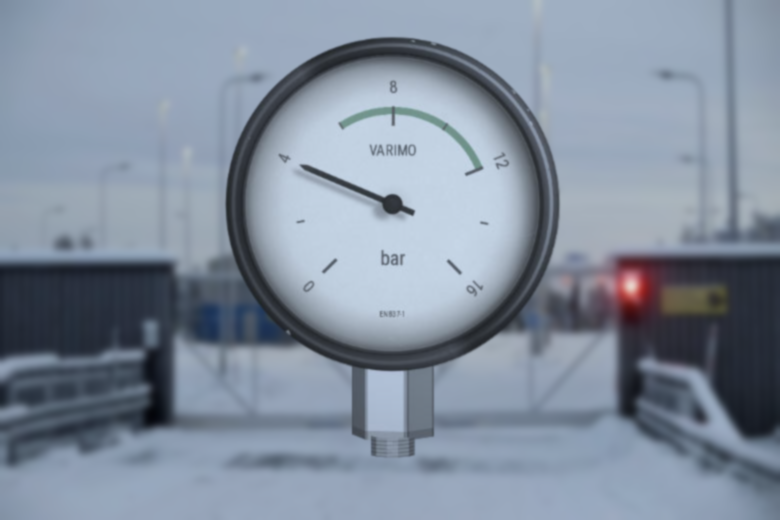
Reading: 4 bar
